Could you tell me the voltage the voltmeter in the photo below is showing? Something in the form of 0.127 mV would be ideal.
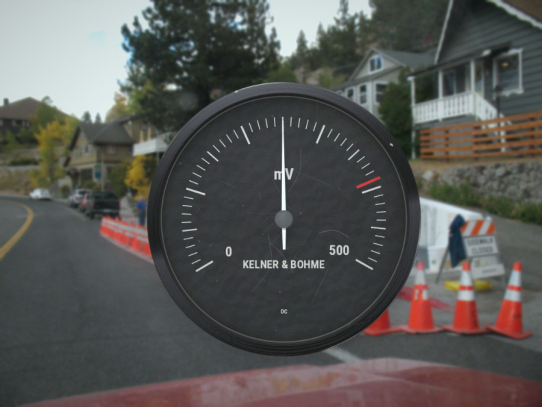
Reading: 250 mV
